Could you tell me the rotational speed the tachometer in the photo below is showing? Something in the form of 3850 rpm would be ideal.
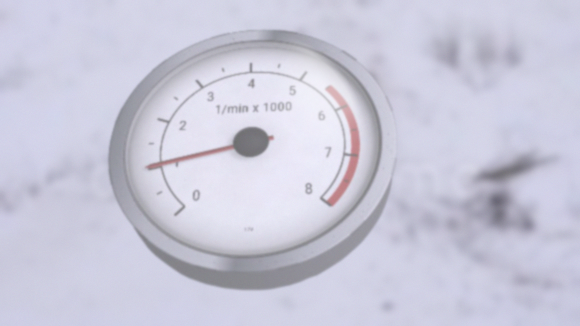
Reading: 1000 rpm
